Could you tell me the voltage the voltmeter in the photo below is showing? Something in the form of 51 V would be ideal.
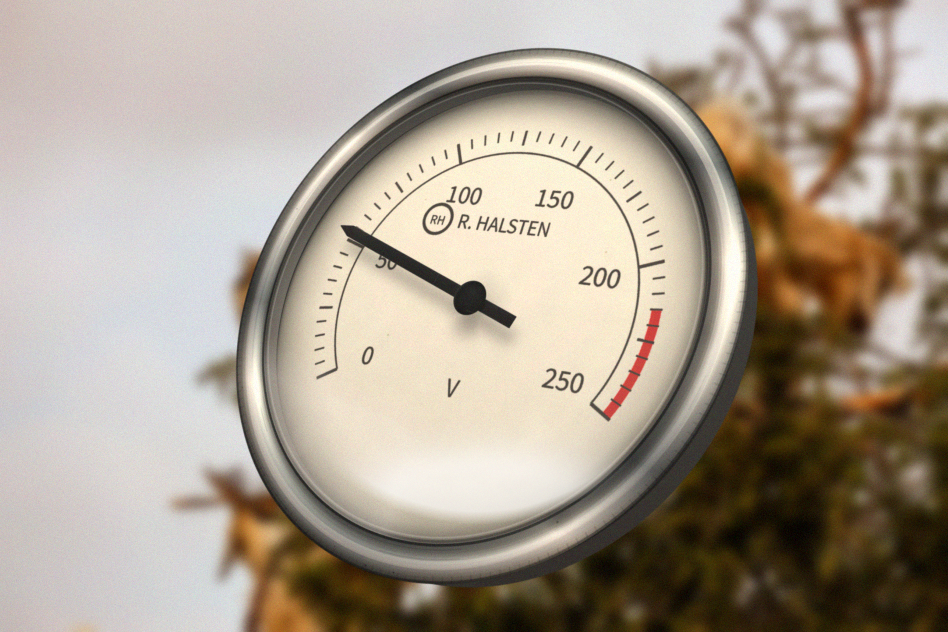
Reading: 52.5 V
